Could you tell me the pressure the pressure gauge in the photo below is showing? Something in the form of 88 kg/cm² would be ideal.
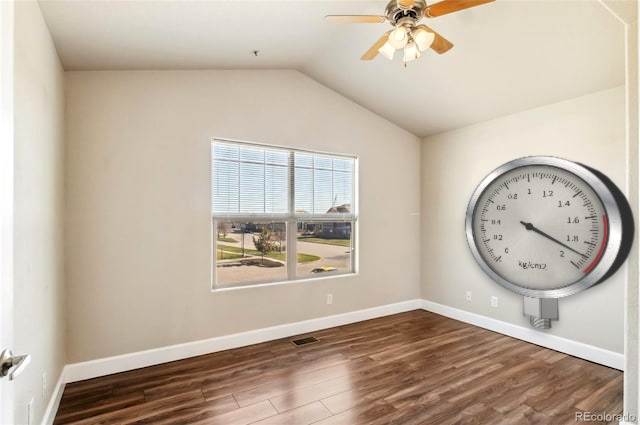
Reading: 1.9 kg/cm²
